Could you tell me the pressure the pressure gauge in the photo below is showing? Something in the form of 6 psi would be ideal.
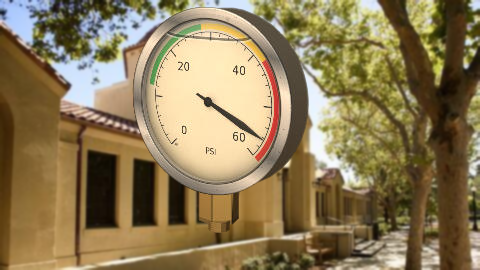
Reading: 56 psi
